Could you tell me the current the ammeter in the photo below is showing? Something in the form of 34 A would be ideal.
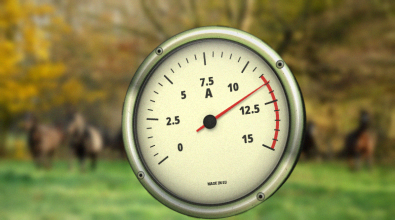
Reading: 11.5 A
